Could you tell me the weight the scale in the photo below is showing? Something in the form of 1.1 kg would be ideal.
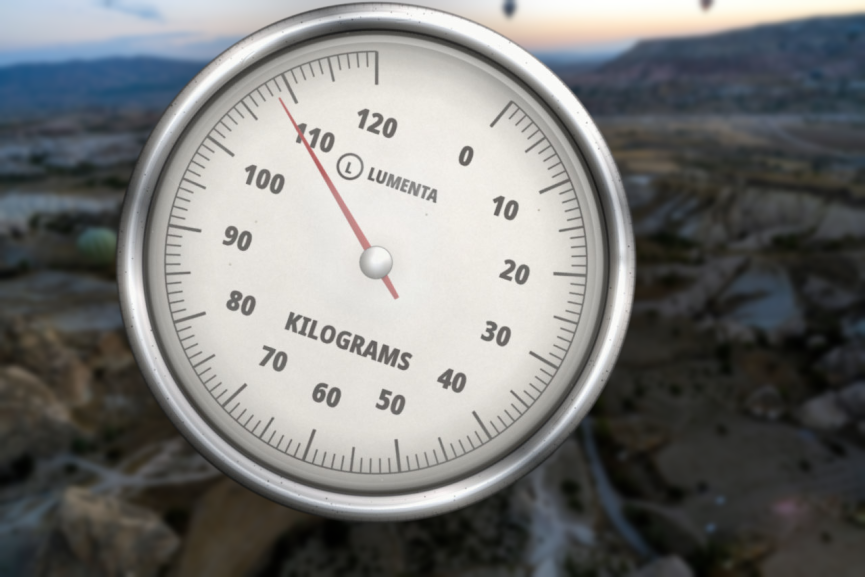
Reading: 108.5 kg
